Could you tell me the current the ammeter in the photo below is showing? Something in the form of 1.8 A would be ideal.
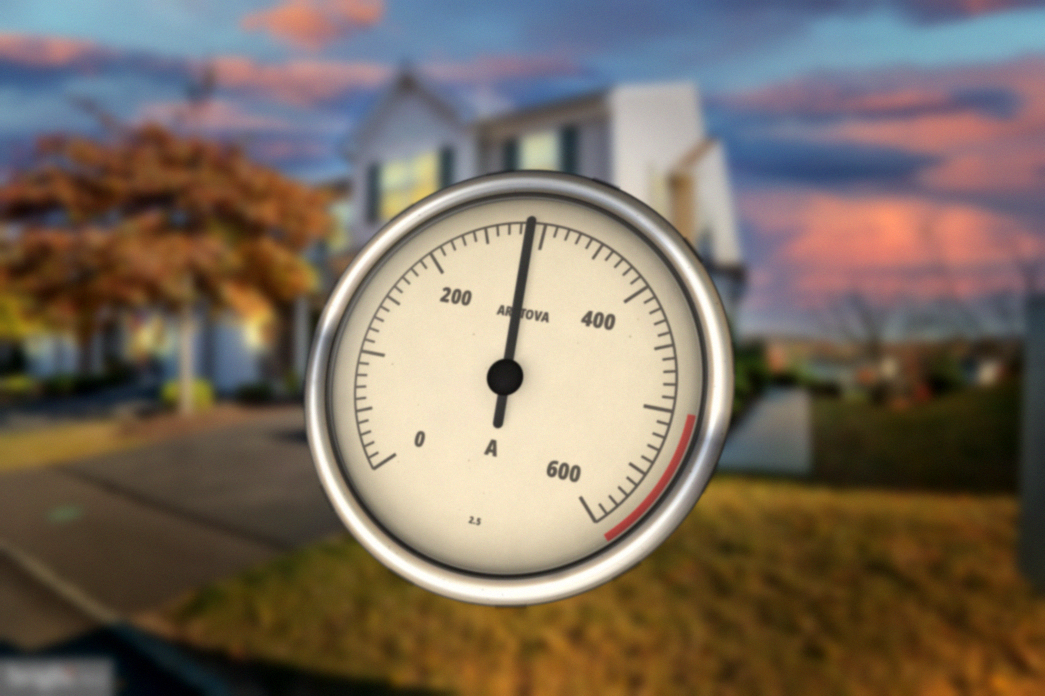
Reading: 290 A
